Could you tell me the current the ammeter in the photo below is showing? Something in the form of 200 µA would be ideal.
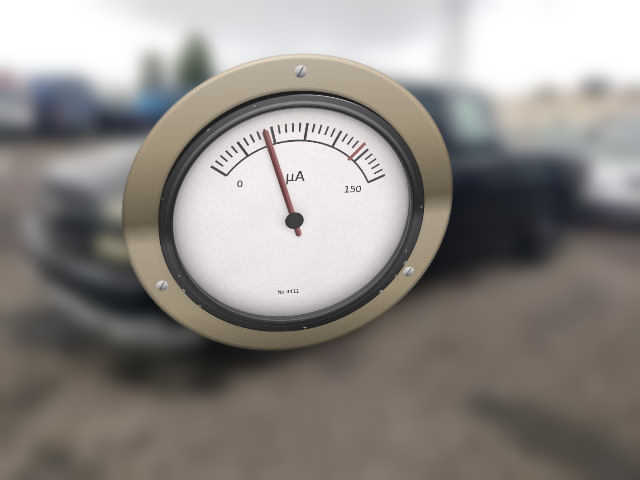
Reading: 45 µA
